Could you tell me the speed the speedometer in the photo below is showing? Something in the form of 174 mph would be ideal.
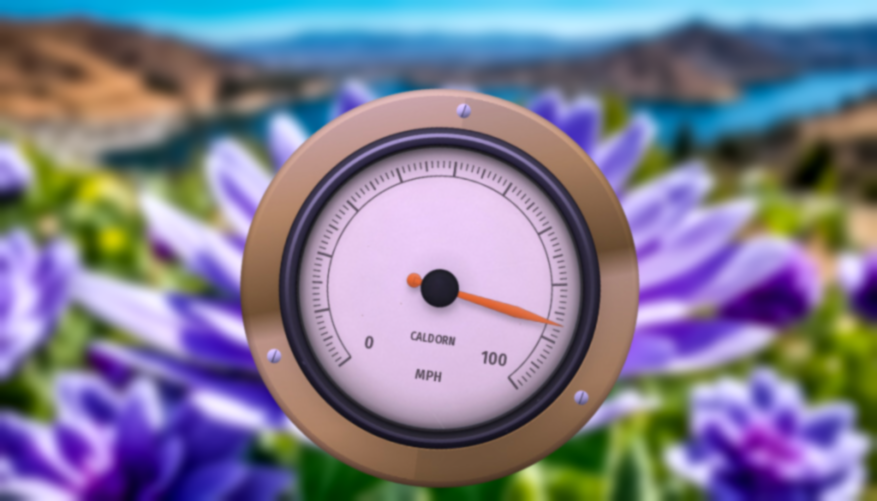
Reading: 87 mph
